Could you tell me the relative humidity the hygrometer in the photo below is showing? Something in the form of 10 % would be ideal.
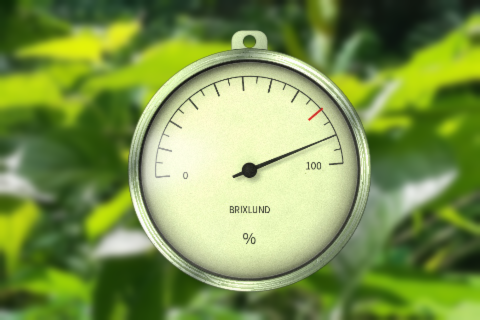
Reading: 90 %
